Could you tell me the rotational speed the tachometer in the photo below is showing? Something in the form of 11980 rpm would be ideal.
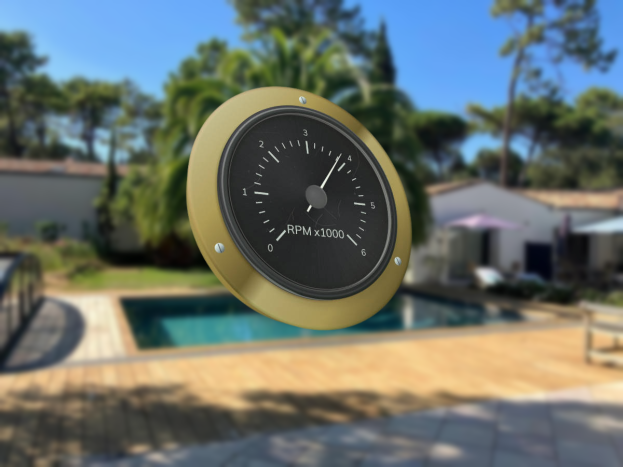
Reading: 3800 rpm
